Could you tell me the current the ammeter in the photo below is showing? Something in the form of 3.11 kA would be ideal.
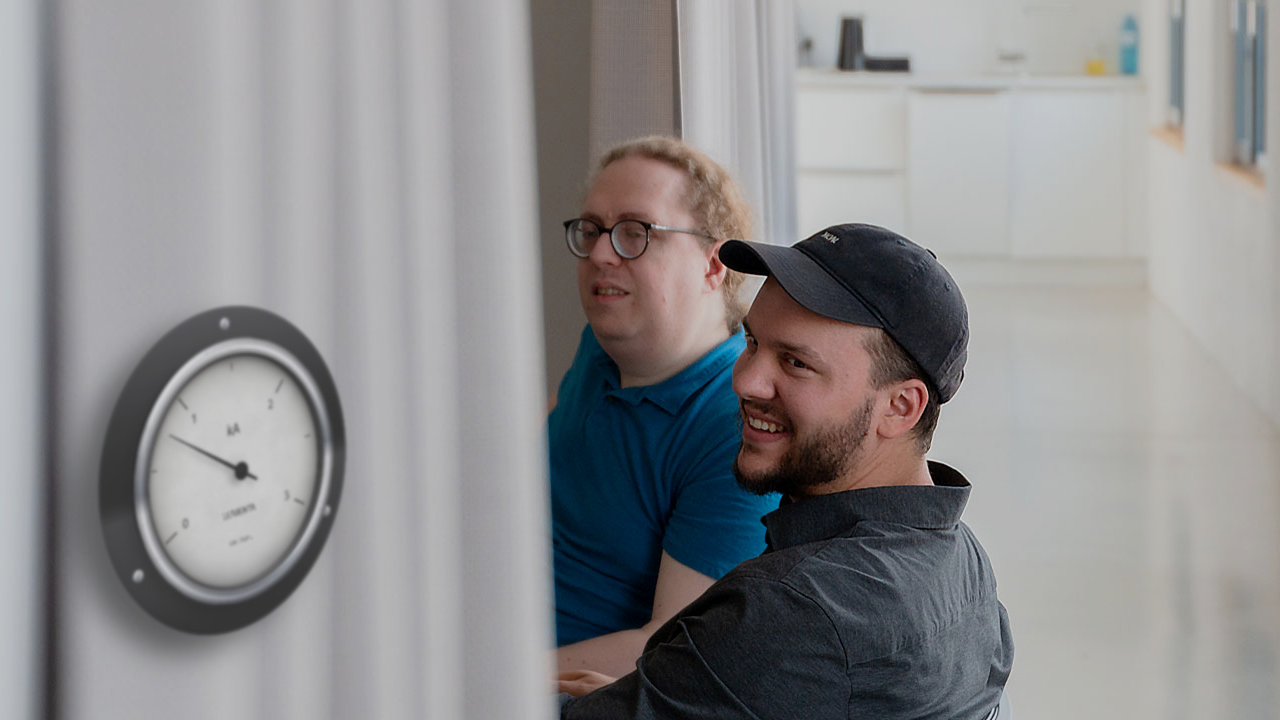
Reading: 0.75 kA
